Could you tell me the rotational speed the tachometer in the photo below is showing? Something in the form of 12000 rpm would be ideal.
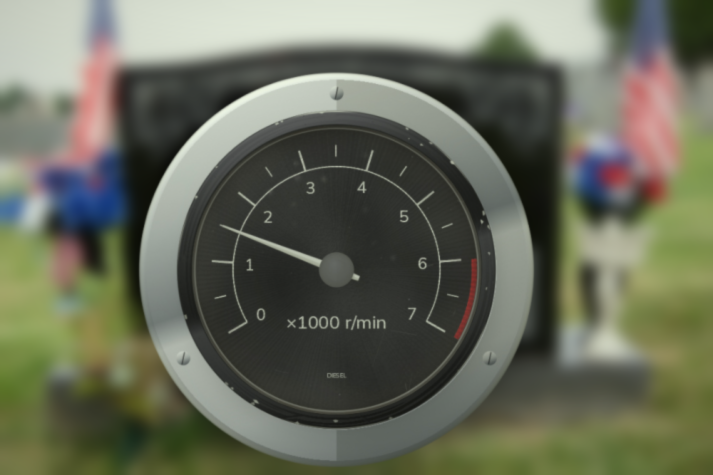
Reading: 1500 rpm
